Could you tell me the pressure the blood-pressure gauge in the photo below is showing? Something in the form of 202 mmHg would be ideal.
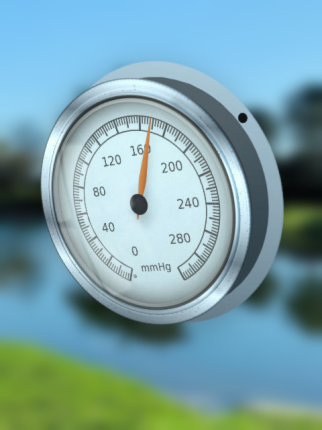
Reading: 170 mmHg
